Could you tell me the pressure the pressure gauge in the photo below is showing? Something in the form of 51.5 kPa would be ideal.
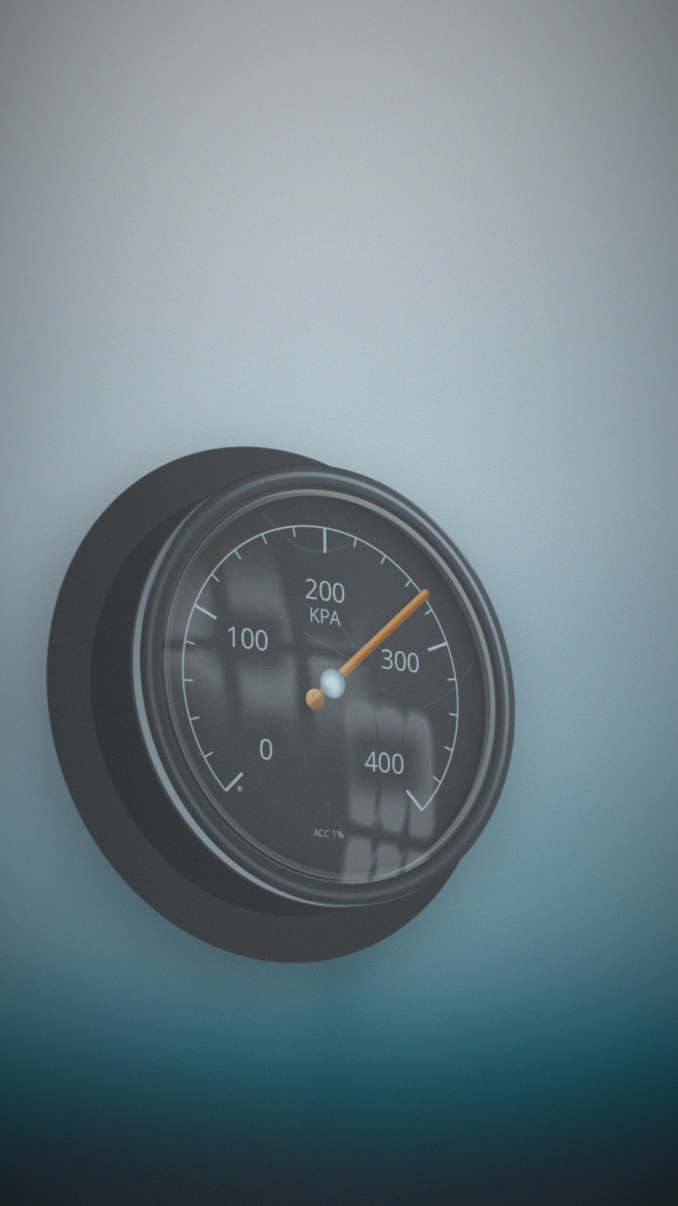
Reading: 270 kPa
